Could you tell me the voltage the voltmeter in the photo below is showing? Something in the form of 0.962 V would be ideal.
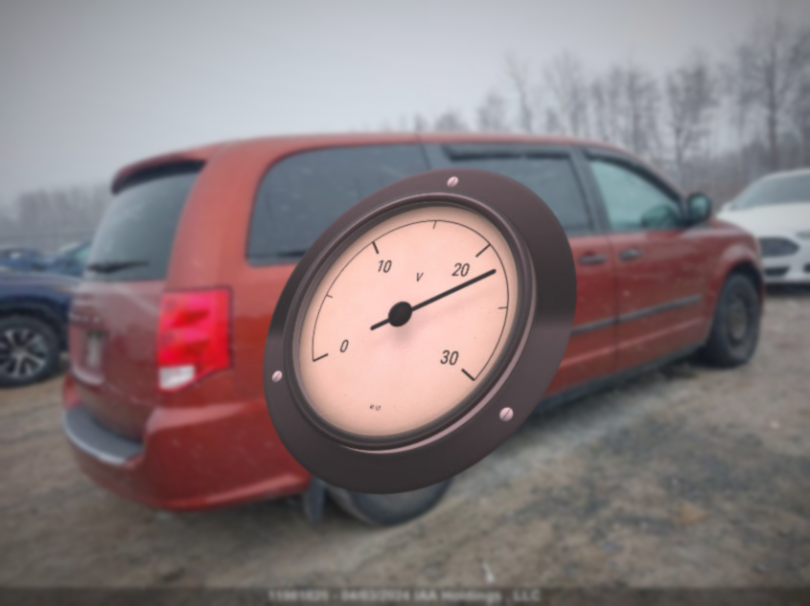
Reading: 22.5 V
